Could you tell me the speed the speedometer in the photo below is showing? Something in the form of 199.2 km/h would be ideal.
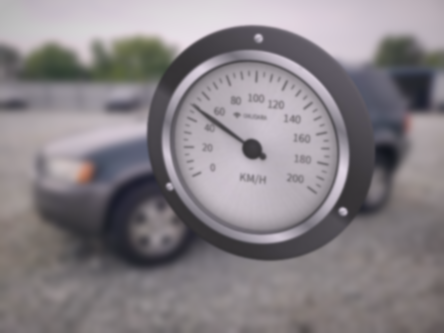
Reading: 50 km/h
